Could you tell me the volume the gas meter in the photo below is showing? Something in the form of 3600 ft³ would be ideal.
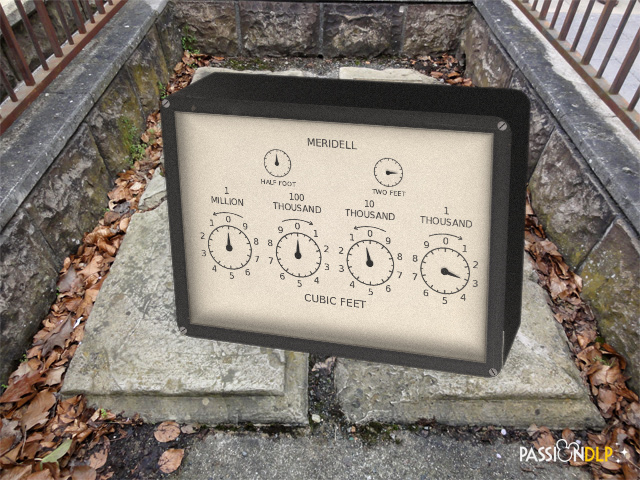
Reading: 300 ft³
